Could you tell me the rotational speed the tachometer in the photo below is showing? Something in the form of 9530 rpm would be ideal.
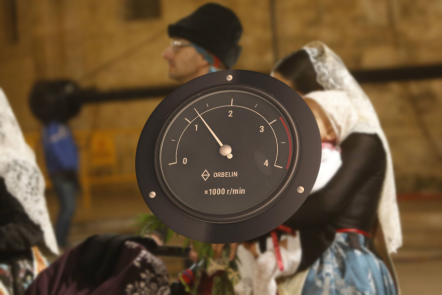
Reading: 1250 rpm
